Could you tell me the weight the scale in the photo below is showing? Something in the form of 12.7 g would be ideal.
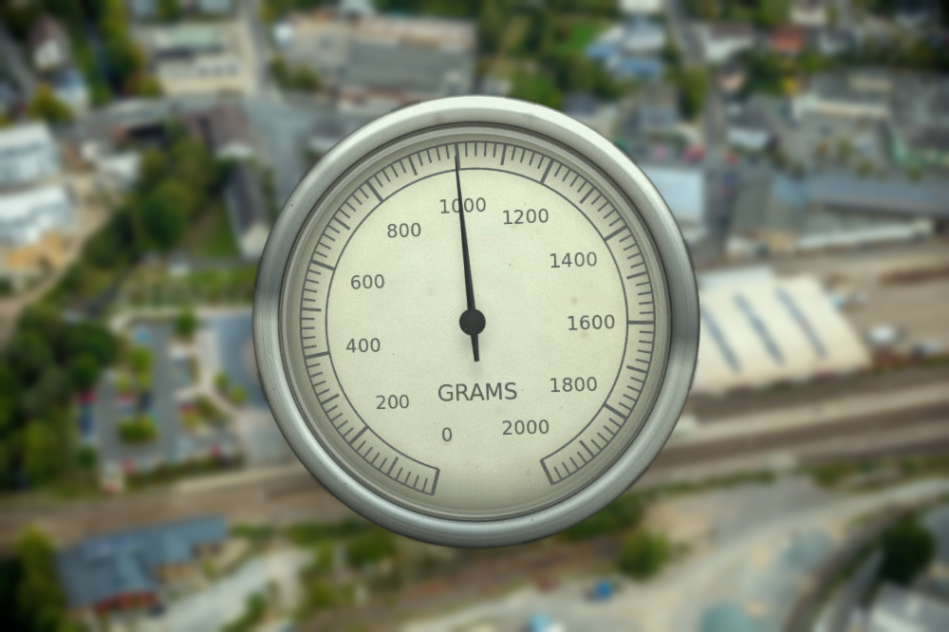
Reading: 1000 g
